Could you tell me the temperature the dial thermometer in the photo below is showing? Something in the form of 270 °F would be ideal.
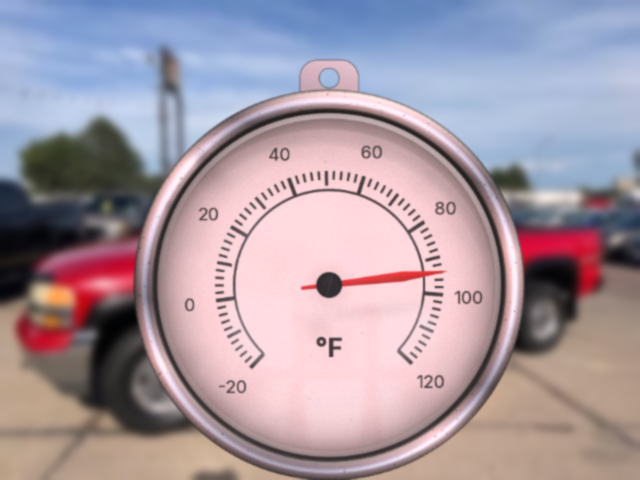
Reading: 94 °F
